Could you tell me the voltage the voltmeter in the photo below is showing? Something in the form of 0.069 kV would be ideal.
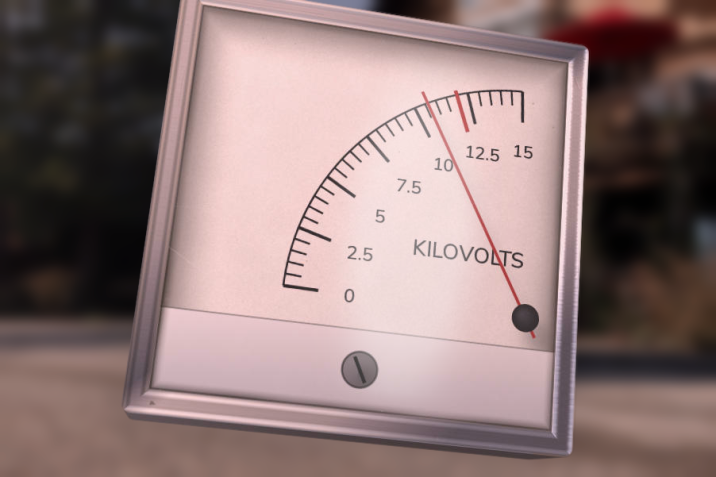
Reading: 10.5 kV
